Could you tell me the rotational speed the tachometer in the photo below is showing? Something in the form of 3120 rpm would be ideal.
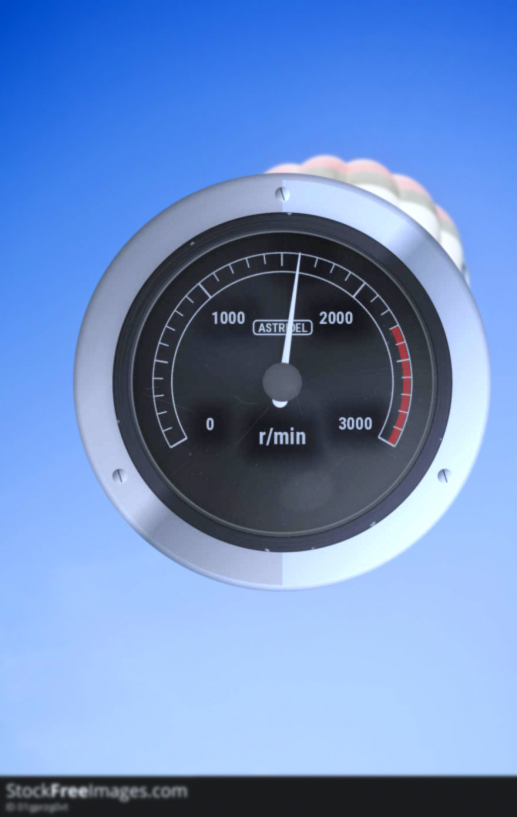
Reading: 1600 rpm
